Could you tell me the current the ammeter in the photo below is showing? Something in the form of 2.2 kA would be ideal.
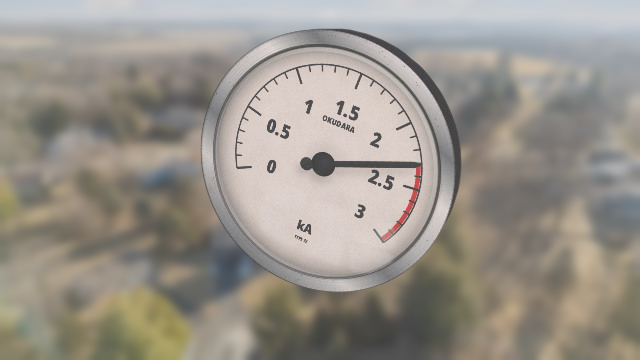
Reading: 2.3 kA
